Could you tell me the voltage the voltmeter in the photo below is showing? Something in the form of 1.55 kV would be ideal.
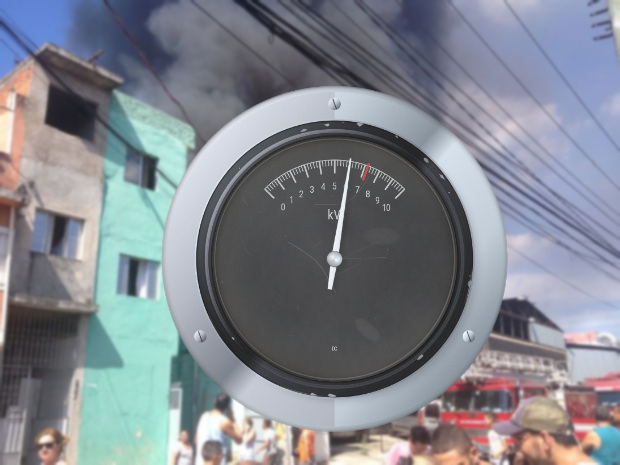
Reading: 6 kV
